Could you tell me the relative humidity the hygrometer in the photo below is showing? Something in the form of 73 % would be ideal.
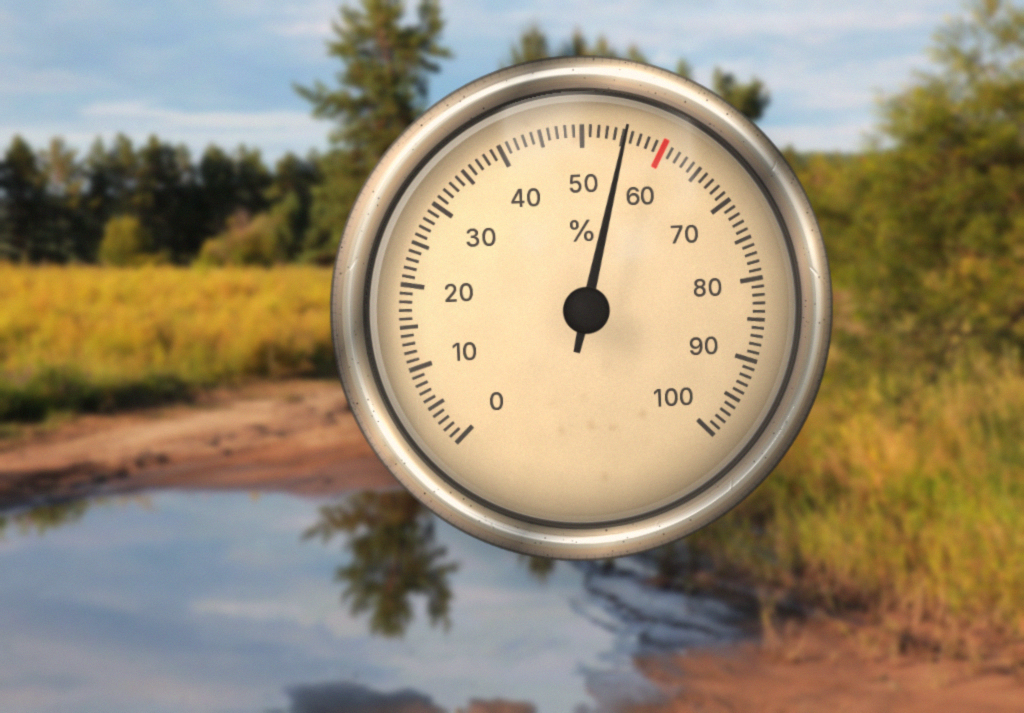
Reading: 55 %
